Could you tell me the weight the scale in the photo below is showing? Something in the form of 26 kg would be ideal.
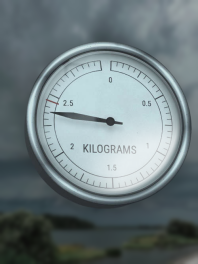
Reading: 2.35 kg
